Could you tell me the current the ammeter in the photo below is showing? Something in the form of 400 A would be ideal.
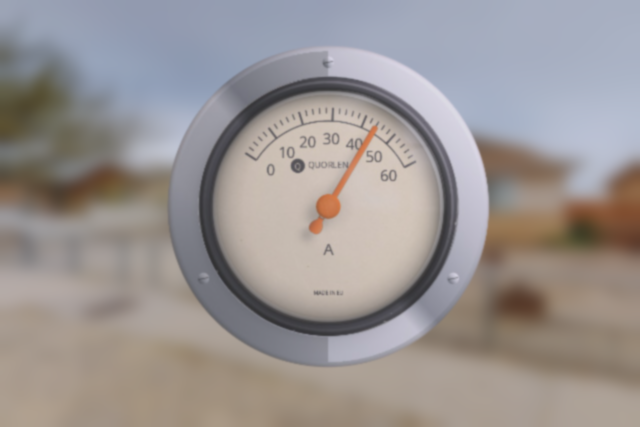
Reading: 44 A
